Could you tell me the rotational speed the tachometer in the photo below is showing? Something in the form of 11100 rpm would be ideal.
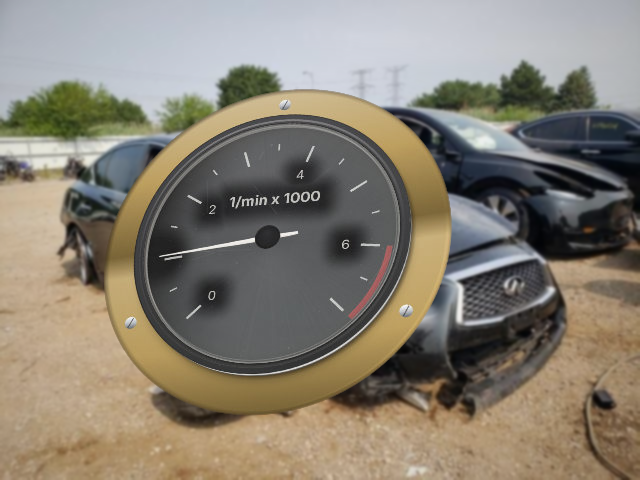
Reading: 1000 rpm
